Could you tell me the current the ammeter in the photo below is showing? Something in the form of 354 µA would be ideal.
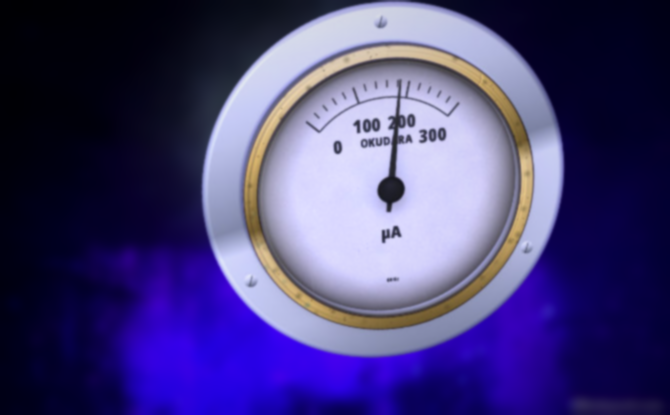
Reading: 180 µA
